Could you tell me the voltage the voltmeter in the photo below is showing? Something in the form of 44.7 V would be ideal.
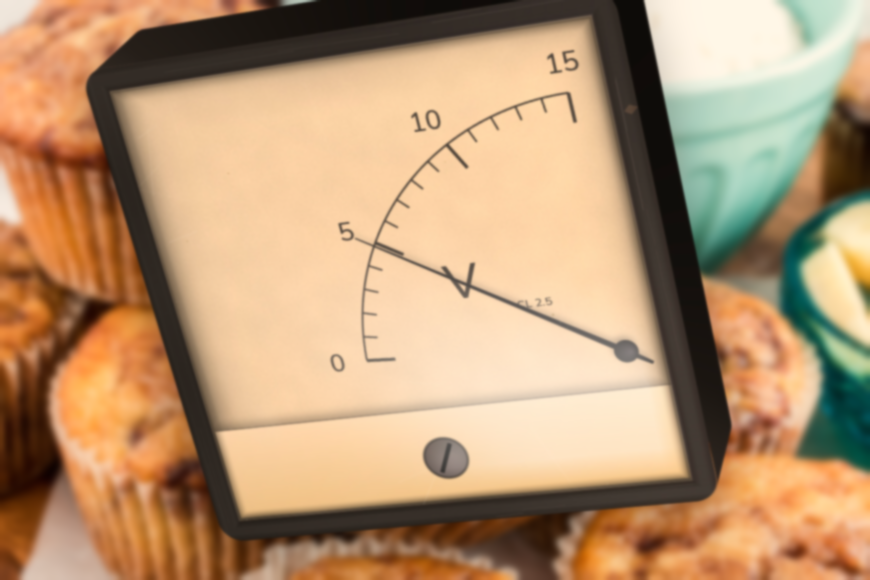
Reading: 5 V
